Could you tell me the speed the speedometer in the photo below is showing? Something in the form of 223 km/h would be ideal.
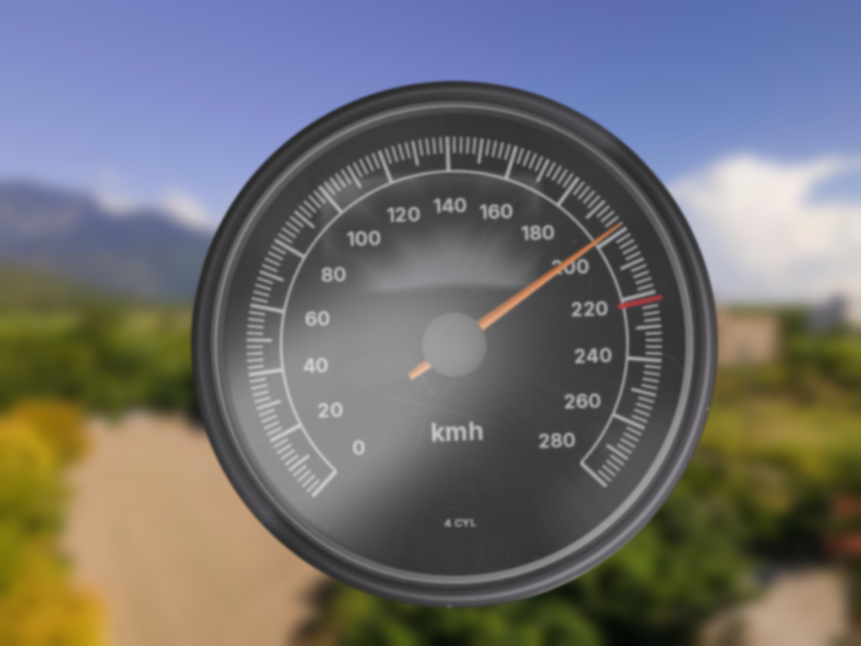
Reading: 198 km/h
